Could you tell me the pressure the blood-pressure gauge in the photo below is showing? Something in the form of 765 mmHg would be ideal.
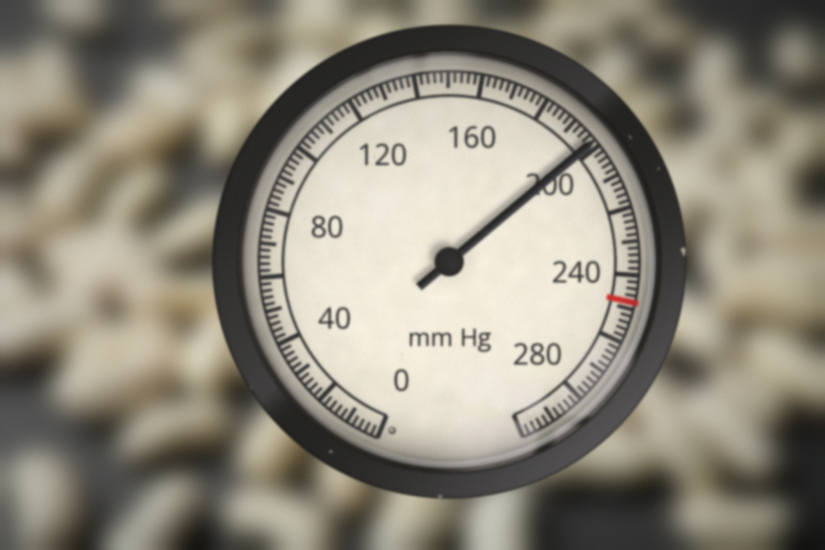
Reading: 198 mmHg
